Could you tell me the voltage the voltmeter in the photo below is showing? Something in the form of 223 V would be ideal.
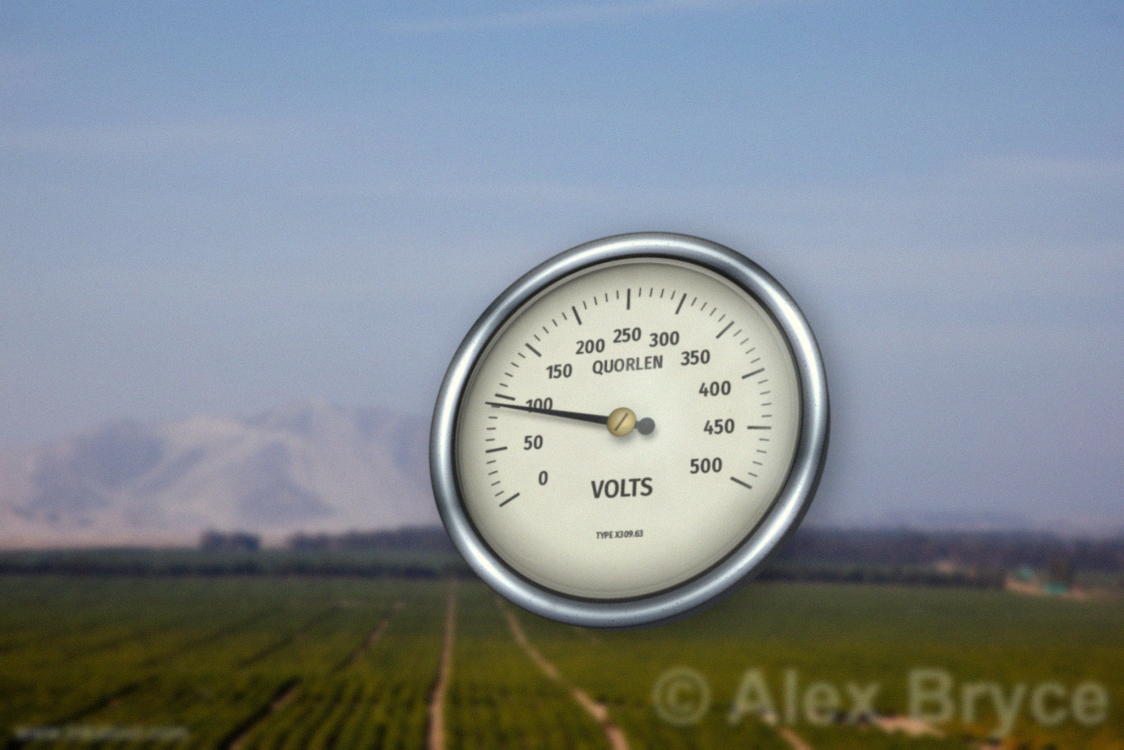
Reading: 90 V
